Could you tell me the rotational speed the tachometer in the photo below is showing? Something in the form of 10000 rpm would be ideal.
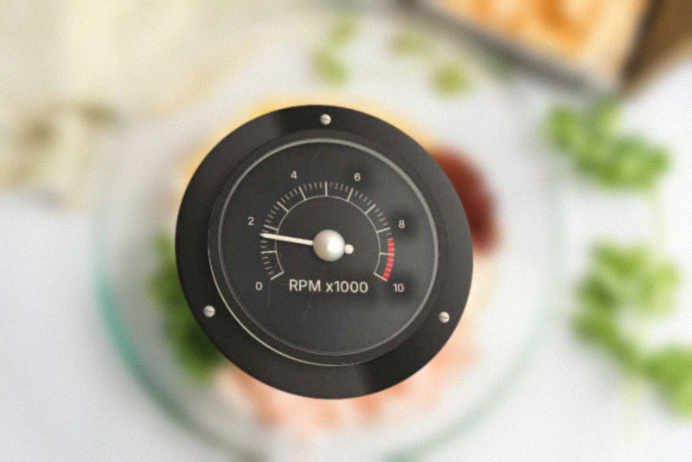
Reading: 1600 rpm
